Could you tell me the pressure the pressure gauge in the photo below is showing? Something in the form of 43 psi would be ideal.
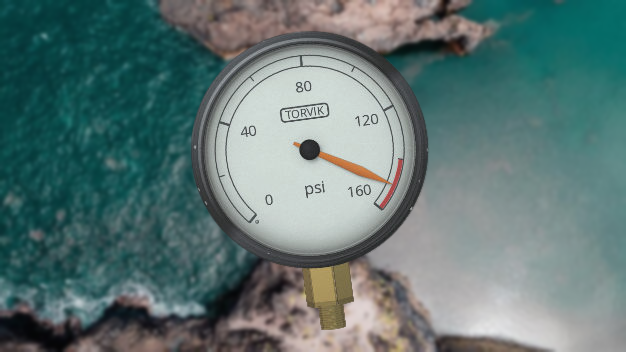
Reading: 150 psi
